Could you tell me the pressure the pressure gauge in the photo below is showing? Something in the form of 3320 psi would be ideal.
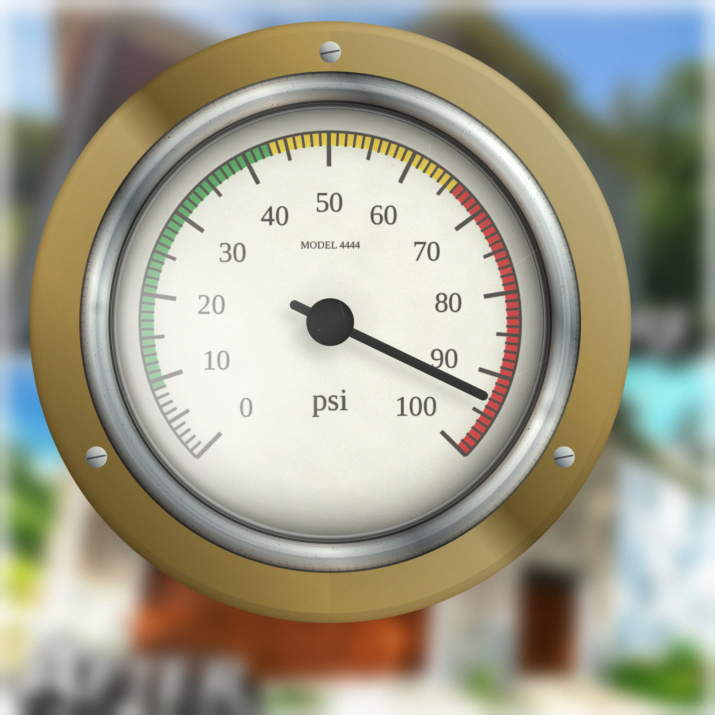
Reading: 93 psi
